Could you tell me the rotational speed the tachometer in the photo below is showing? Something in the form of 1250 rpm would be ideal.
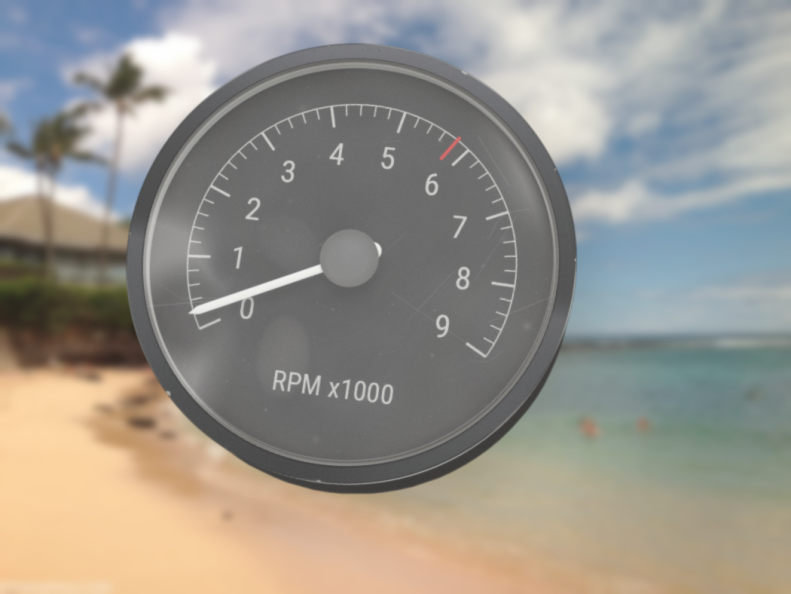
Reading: 200 rpm
